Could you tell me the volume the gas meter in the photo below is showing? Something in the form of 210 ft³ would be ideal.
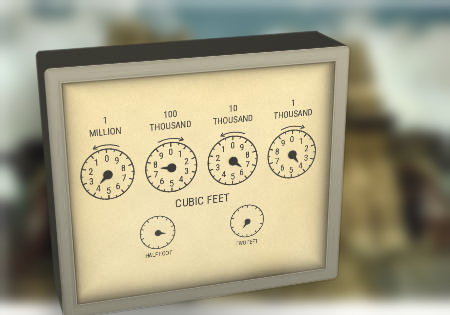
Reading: 376400 ft³
